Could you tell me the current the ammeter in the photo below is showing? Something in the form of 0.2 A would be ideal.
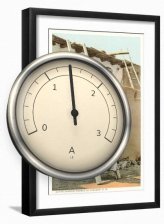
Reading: 1.4 A
